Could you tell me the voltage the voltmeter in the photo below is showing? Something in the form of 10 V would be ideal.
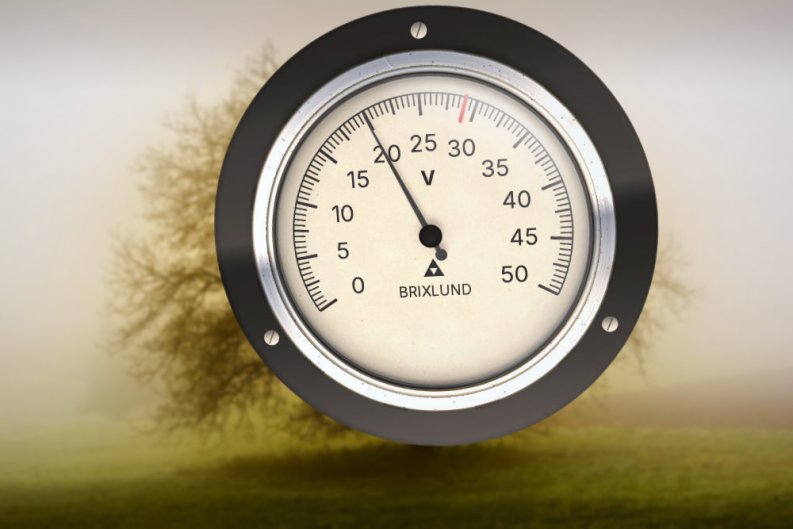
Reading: 20 V
